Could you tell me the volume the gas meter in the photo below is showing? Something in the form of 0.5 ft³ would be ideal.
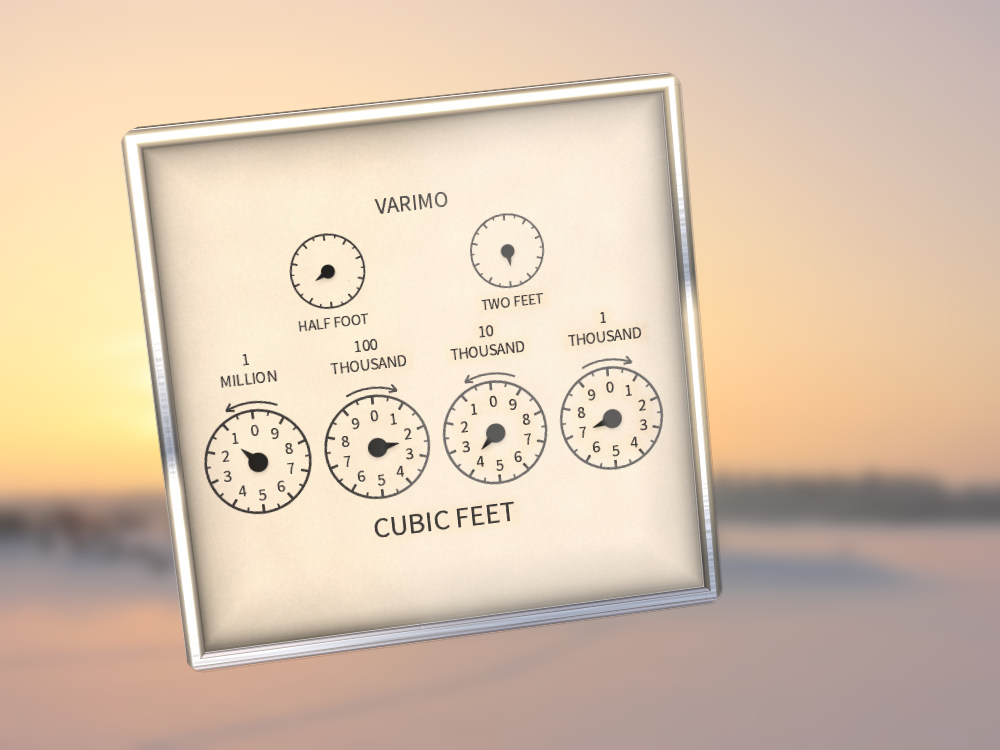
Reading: 123700 ft³
